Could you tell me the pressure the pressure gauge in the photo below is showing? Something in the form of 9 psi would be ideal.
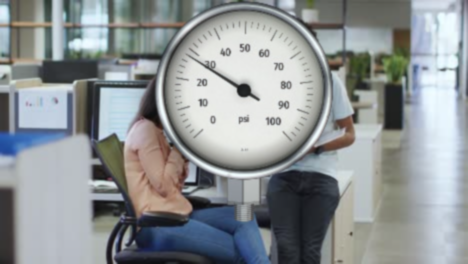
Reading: 28 psi
